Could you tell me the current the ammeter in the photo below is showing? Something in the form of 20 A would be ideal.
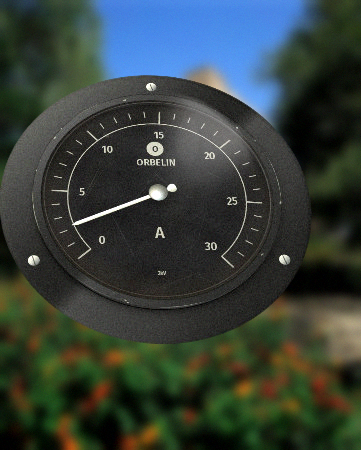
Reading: 2 A
